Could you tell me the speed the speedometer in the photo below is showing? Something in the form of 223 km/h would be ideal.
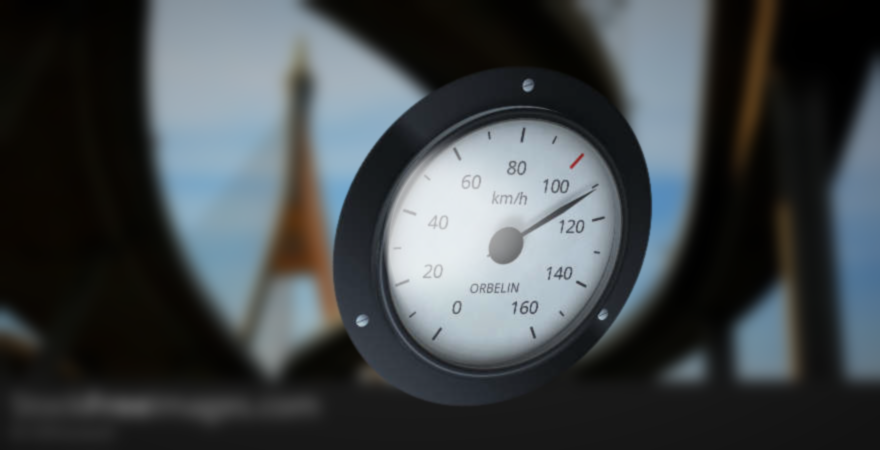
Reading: 110 km/h
